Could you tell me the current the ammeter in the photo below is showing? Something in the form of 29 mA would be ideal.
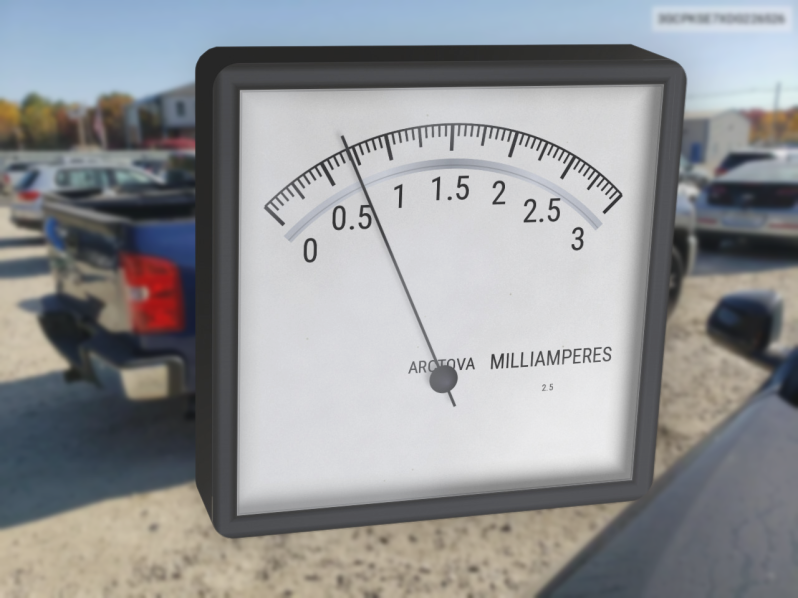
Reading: 0.7 mA
